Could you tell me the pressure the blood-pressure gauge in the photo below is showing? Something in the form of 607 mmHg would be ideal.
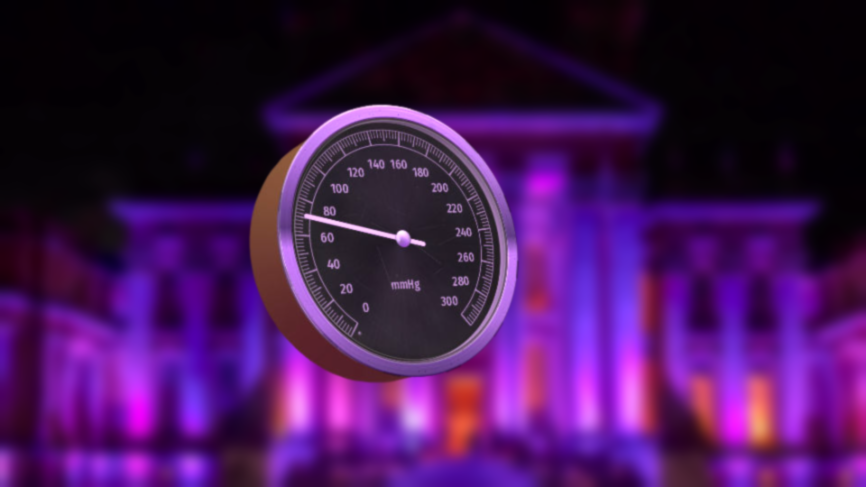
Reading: 70 mmHg
